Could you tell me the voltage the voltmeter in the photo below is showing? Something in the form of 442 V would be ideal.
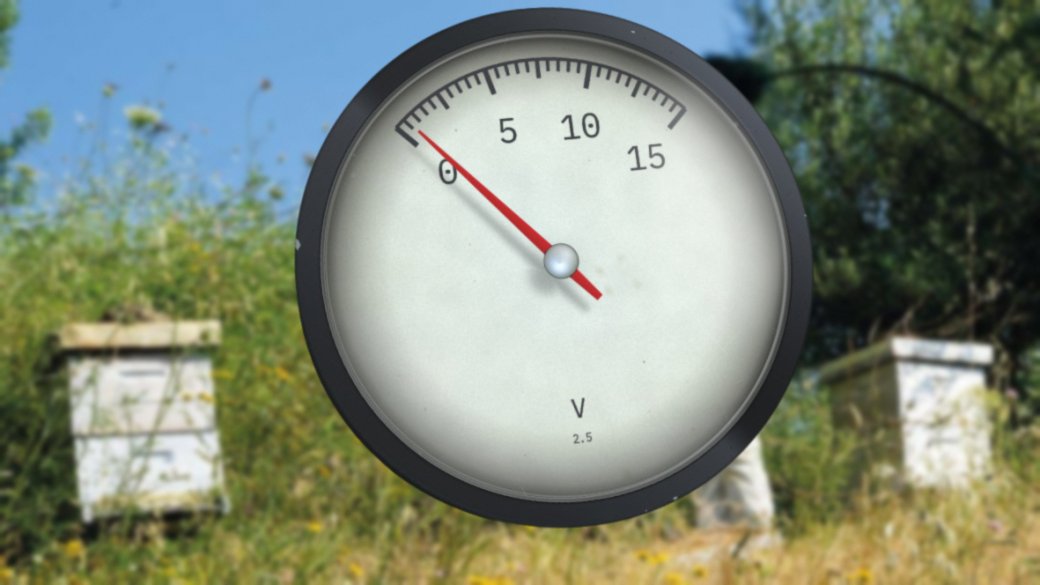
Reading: 0.5 V
